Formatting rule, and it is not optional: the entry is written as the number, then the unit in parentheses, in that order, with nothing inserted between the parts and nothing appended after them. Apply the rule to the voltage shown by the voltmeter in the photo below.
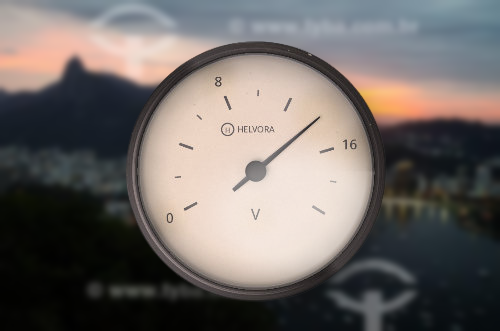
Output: 14 (V)
